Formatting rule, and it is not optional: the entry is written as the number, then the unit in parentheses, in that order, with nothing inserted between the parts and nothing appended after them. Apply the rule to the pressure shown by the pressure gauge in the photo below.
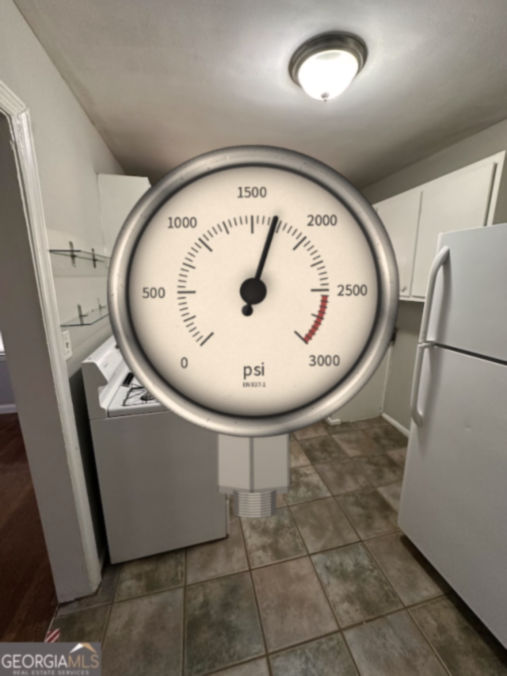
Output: 1700 (psi)
